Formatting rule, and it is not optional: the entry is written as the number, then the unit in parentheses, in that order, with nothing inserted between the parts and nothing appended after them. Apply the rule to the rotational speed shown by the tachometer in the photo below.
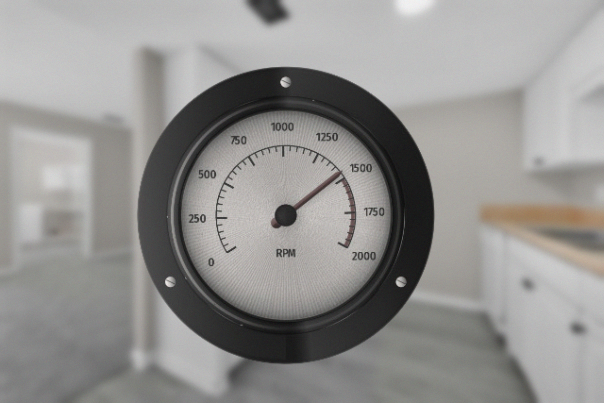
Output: 1450 (rpm)
